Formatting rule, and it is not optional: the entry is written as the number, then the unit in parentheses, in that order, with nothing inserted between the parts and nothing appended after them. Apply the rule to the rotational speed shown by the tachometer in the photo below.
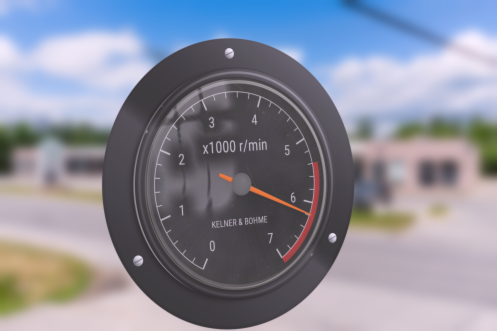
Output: 6200 (rpm)
